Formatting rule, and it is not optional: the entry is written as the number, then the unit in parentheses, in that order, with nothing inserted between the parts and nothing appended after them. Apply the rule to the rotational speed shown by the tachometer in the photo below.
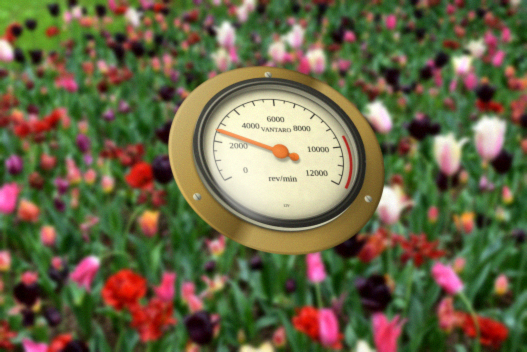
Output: 2500 (rpm)
